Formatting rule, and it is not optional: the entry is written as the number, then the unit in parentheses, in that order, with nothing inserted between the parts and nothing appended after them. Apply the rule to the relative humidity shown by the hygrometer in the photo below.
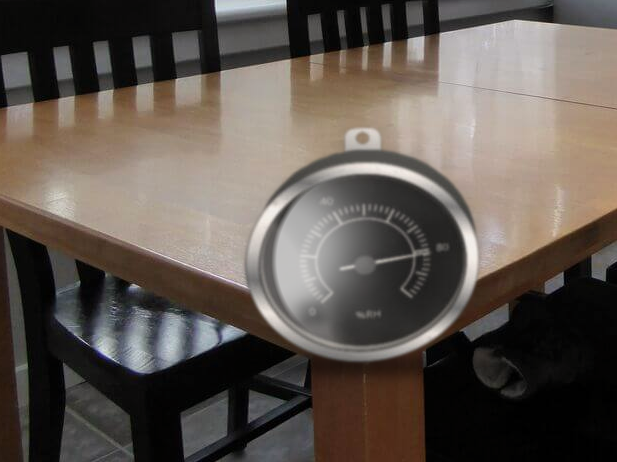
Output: 80 (%)
